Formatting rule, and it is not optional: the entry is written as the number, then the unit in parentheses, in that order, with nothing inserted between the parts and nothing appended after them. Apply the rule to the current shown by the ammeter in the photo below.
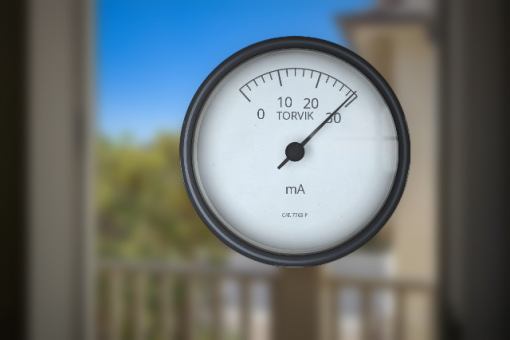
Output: 29 (mA)
